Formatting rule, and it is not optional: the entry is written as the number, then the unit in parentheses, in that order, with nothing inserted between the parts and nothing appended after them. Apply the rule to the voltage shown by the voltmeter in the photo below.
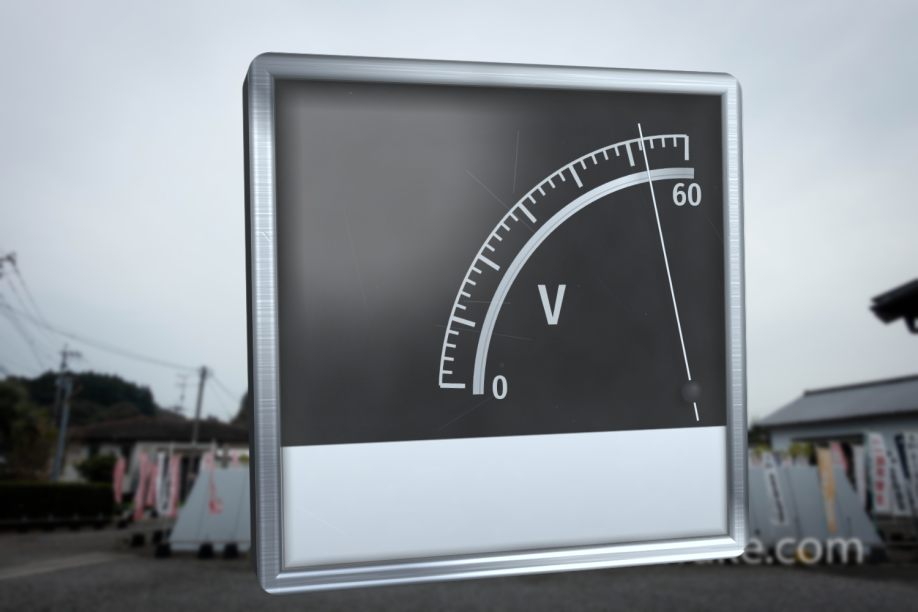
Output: 52 (V)
